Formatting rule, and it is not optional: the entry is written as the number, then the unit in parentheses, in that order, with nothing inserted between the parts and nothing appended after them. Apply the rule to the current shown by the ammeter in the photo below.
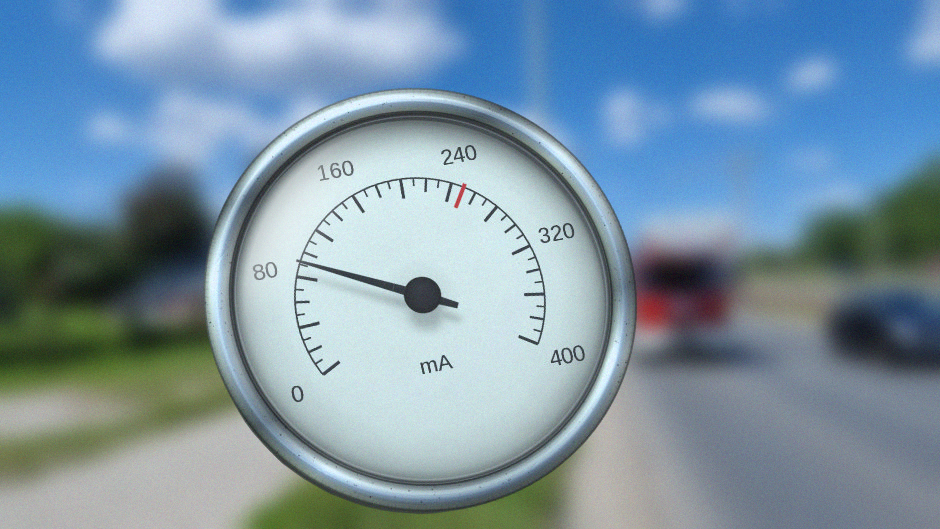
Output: 90 (mA)
